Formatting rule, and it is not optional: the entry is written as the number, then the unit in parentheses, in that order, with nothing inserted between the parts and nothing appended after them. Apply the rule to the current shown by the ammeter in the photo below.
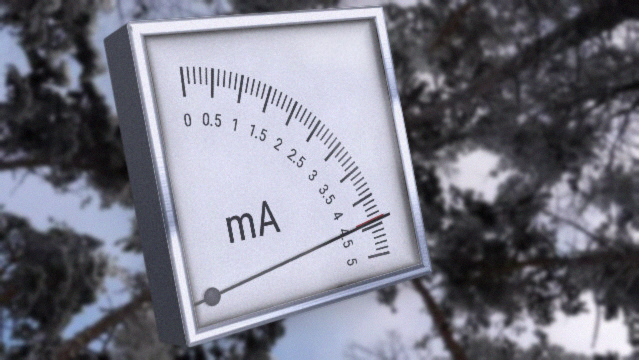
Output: 4.4 (mA)
